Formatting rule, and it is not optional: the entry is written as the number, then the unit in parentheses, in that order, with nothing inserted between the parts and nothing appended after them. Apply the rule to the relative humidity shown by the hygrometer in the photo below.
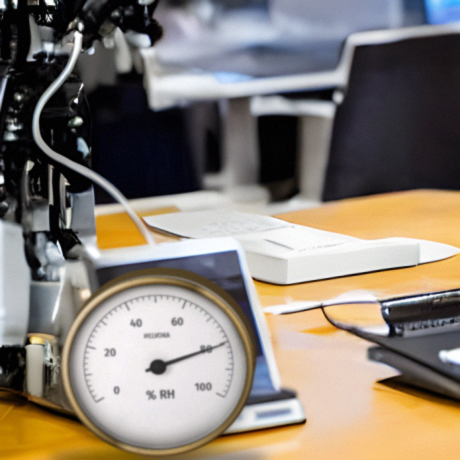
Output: 80 (%)
